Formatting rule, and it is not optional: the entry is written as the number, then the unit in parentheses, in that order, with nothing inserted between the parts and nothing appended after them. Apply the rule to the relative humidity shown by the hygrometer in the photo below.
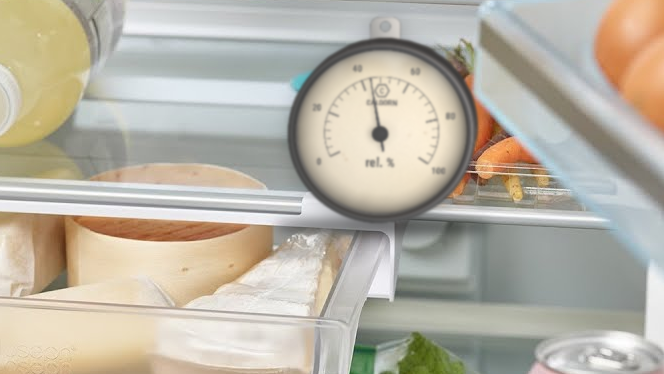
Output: 44 (%)
